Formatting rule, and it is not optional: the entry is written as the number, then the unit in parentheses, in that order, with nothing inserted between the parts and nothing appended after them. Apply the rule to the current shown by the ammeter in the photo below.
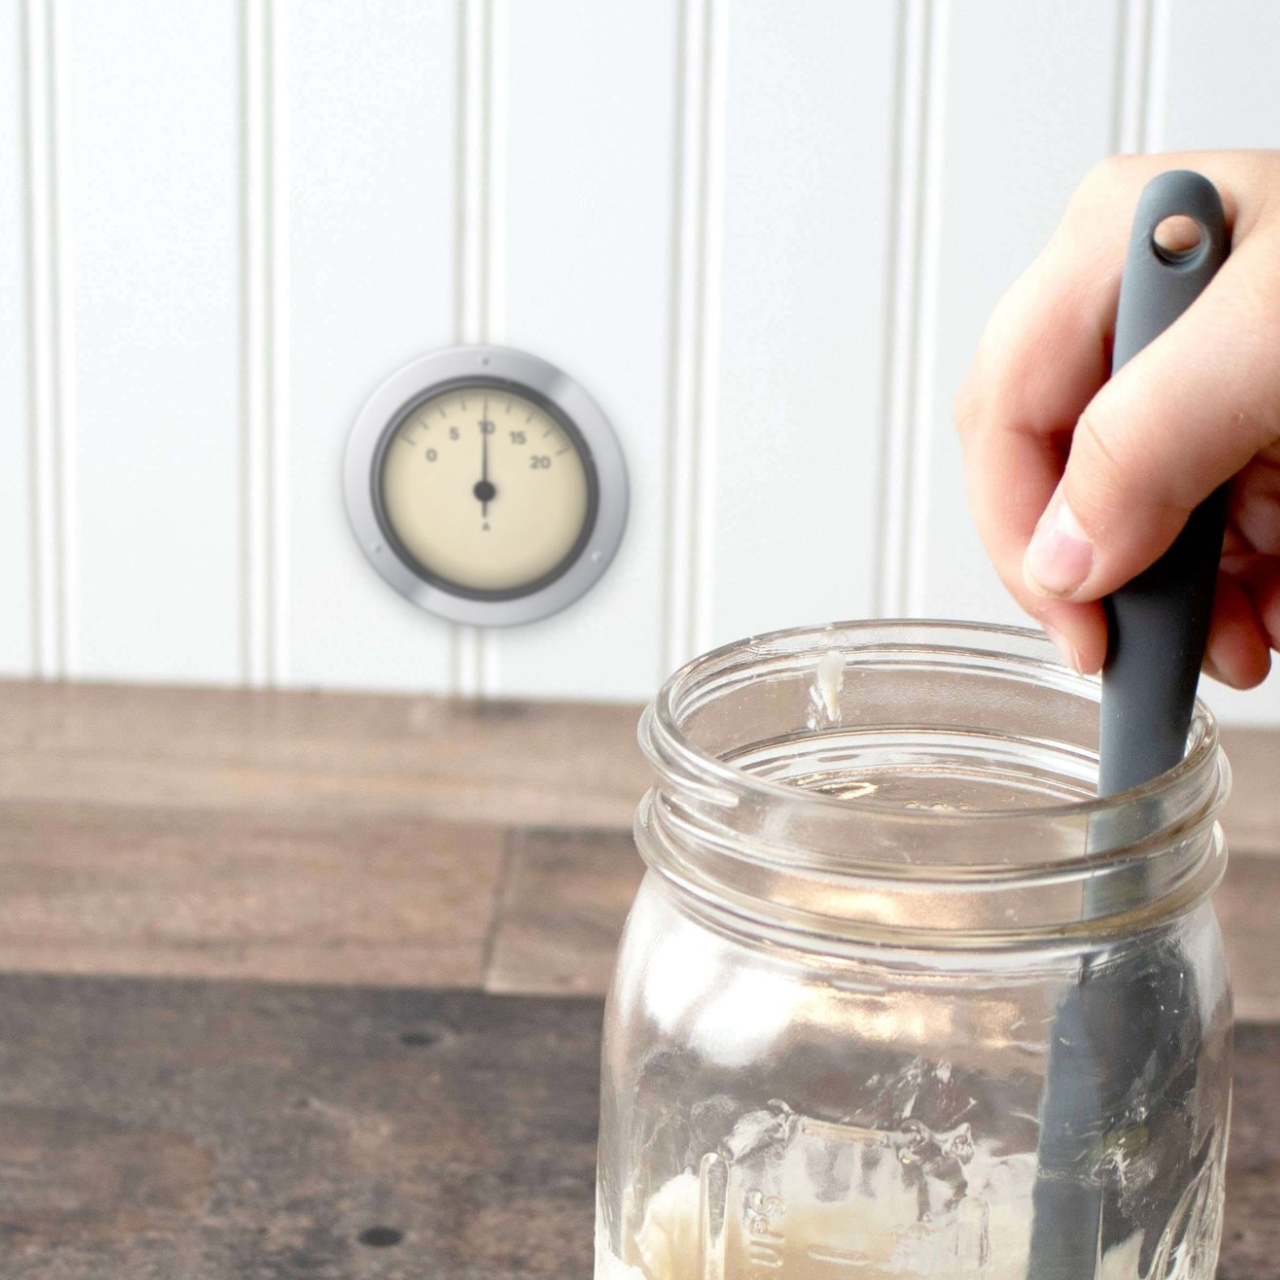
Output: 10 (A)
